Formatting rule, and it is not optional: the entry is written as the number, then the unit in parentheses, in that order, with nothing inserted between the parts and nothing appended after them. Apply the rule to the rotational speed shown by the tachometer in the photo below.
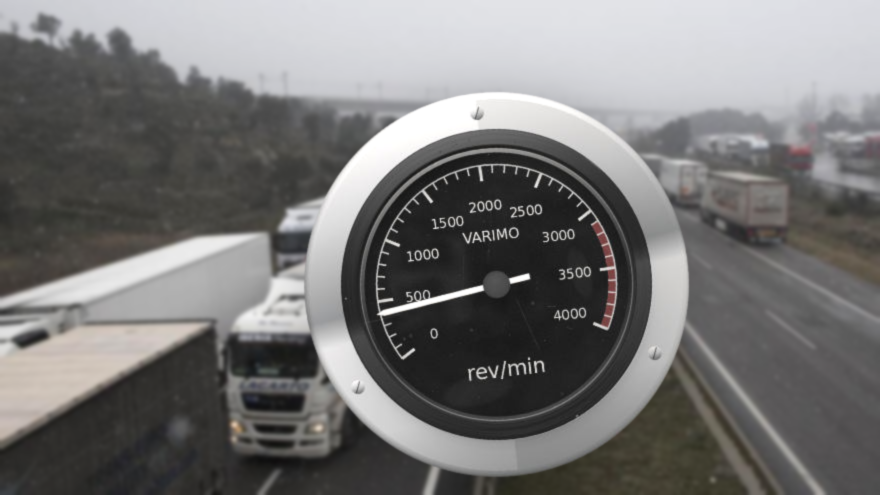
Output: 400 (rpm)
